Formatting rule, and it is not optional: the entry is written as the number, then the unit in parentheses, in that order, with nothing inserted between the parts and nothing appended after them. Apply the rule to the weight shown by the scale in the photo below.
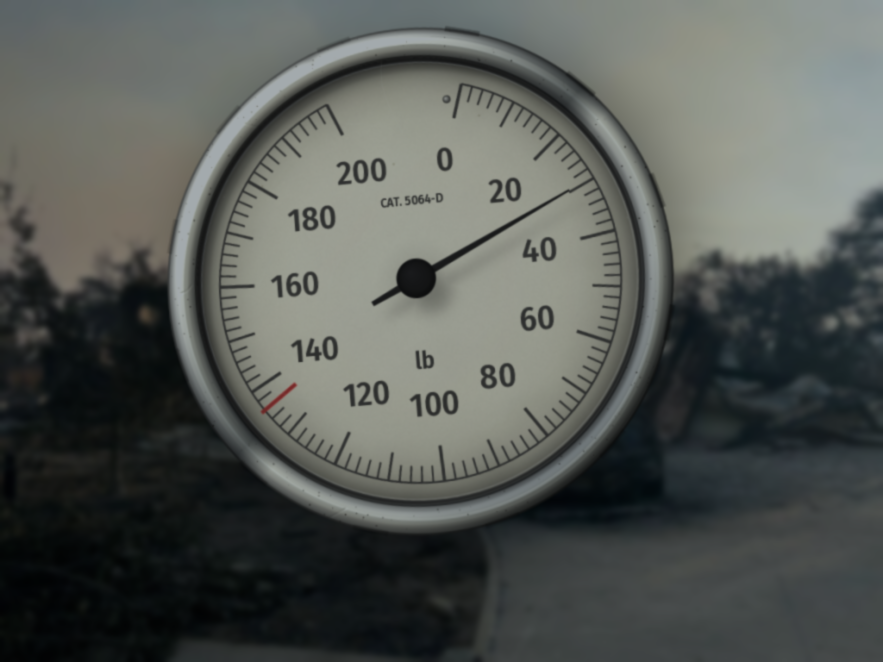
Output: 30 (lb)
